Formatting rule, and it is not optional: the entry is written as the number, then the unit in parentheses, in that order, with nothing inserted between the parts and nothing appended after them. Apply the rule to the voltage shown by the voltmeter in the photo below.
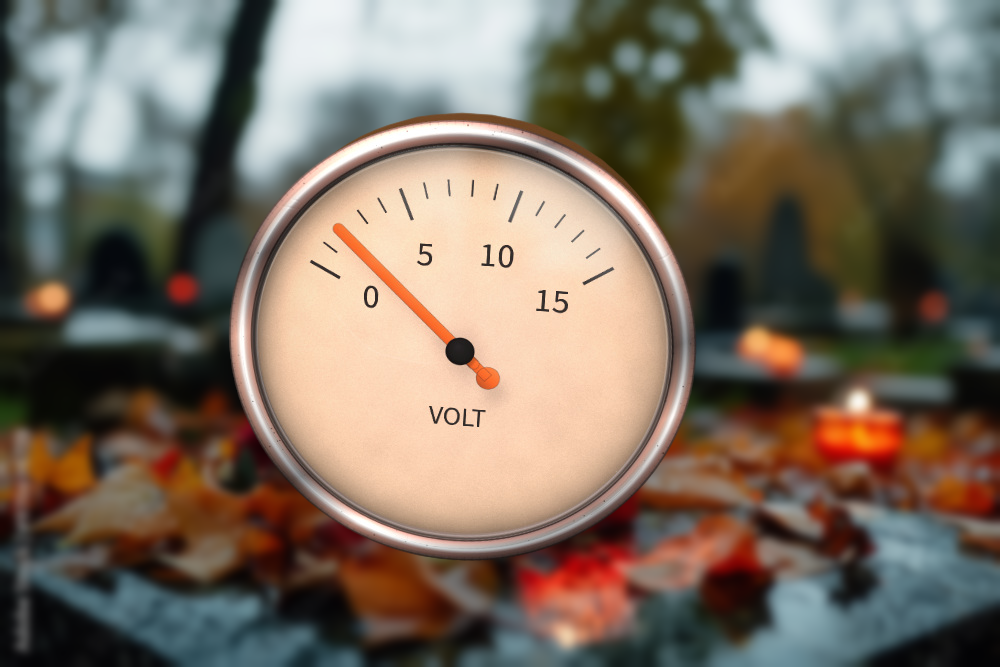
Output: 2 (V)
